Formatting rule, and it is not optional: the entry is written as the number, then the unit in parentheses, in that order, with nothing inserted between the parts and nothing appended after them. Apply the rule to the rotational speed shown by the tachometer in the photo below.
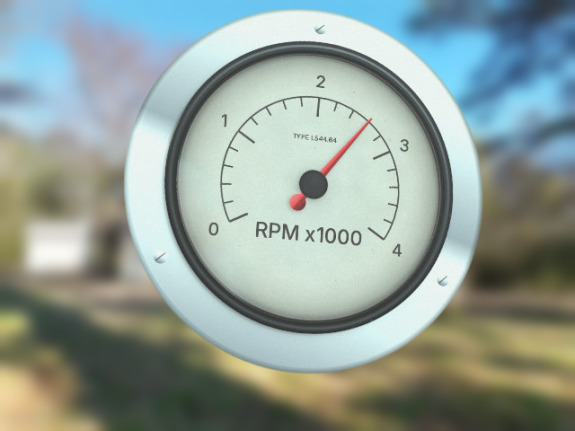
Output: 2600 (rpm)
